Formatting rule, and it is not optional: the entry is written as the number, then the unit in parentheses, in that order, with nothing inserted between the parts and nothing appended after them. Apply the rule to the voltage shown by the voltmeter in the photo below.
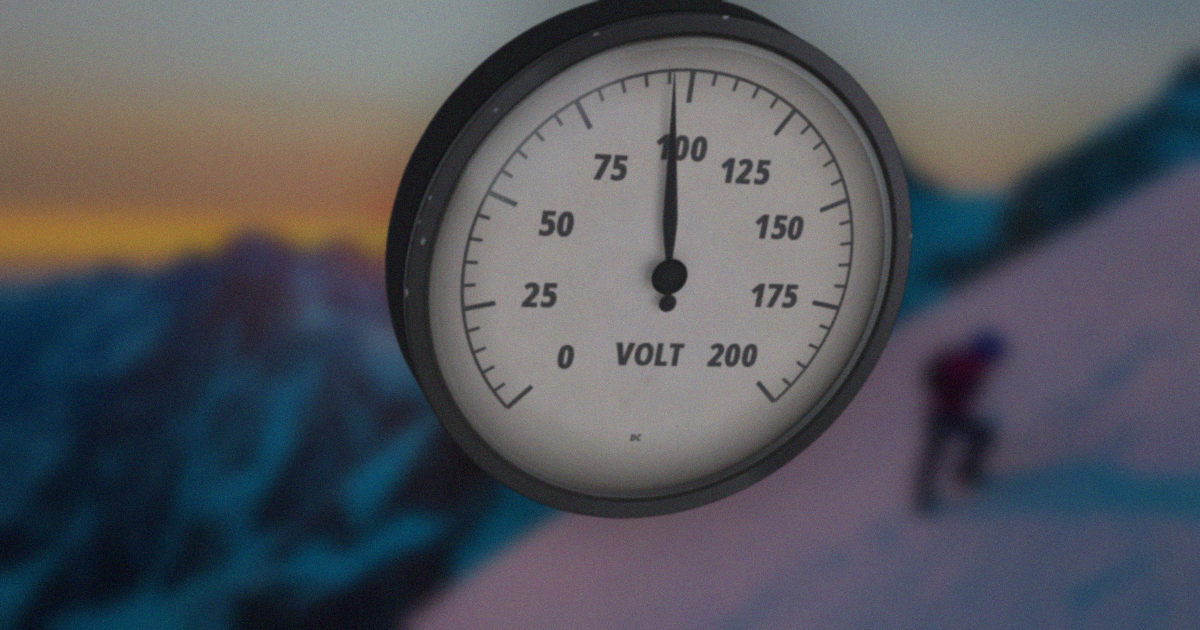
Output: 95 (V)
